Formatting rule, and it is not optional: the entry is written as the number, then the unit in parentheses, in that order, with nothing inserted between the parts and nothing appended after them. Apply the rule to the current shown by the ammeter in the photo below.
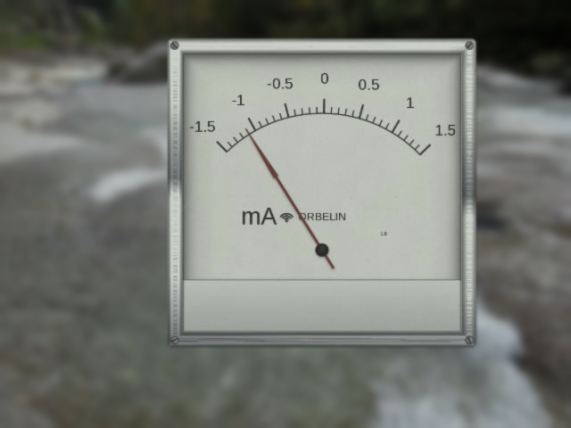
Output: -1.1 (mA)
